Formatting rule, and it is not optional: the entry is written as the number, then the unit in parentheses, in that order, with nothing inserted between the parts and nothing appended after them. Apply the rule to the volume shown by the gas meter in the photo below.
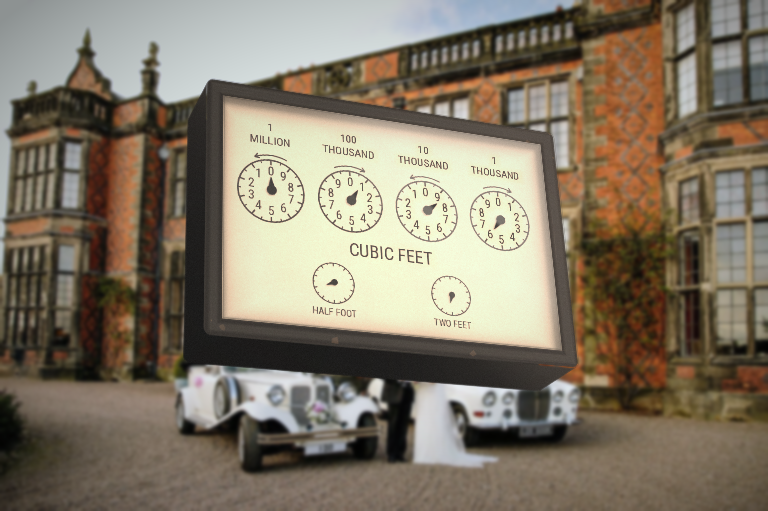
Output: 8600 (ft³)
